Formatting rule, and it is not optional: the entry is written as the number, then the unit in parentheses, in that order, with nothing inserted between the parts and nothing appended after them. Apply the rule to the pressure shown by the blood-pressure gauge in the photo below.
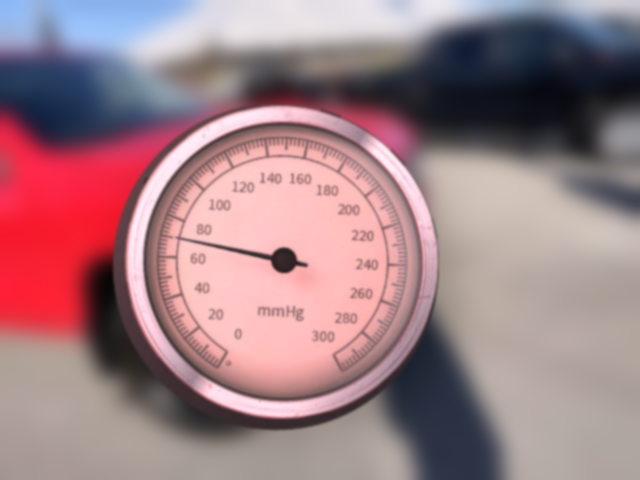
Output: 70 (mmHg)
